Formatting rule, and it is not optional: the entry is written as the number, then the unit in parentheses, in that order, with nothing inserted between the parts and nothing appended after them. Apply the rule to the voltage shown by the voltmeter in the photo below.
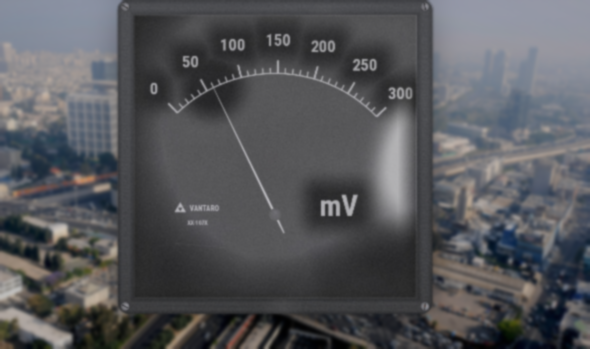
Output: 60 (mV)
